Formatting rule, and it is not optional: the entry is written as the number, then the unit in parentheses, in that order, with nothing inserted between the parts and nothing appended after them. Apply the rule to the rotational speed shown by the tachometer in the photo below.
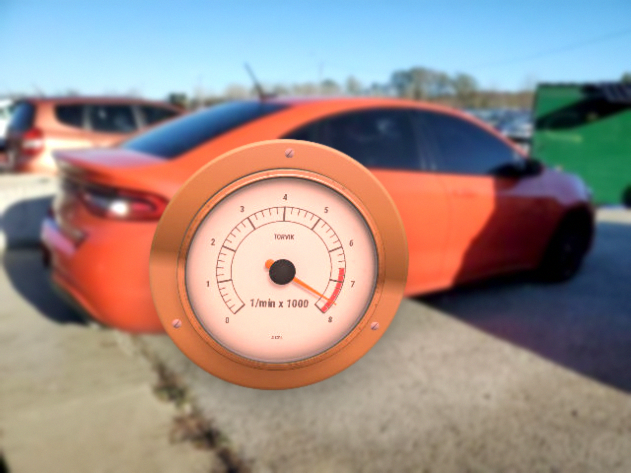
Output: 7600 (rpm)
